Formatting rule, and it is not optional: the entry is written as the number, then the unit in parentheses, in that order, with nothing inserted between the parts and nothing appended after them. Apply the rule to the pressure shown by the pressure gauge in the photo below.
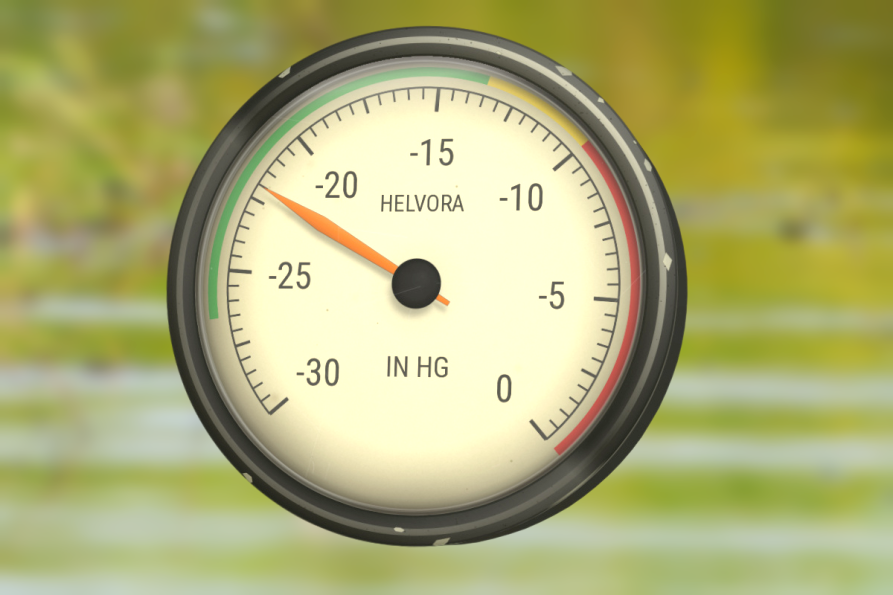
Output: -22 (inHg)
